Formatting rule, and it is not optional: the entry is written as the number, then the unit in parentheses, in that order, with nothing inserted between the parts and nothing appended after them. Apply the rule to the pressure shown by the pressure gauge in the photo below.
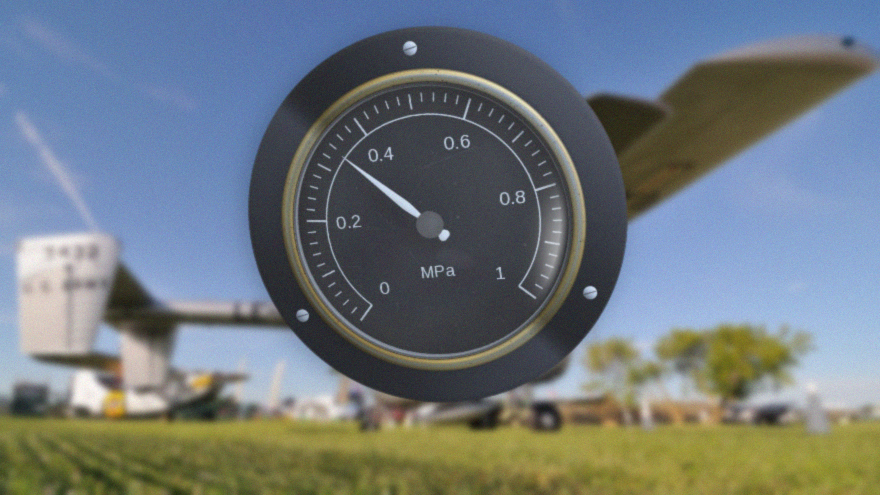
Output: 0.34 (MPa)
